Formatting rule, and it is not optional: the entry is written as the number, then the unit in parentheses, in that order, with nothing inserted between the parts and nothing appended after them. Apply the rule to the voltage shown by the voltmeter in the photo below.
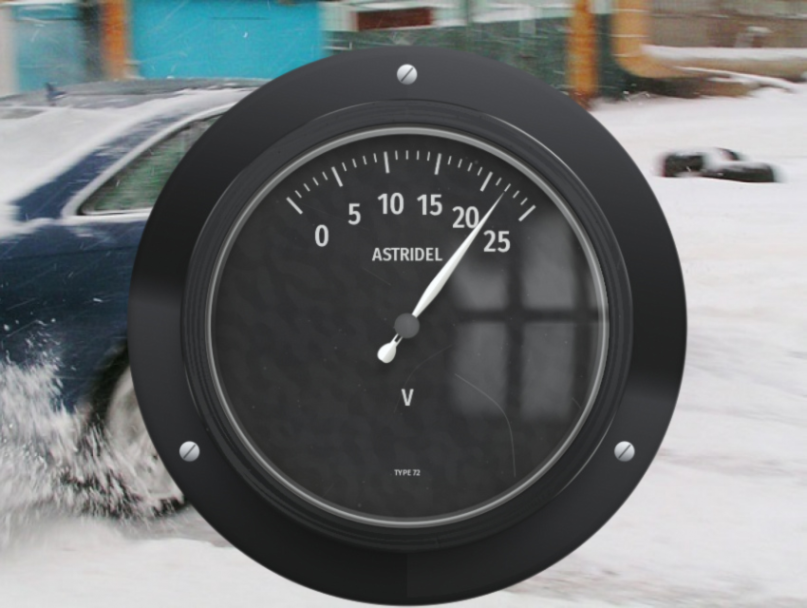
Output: 22 (V)
